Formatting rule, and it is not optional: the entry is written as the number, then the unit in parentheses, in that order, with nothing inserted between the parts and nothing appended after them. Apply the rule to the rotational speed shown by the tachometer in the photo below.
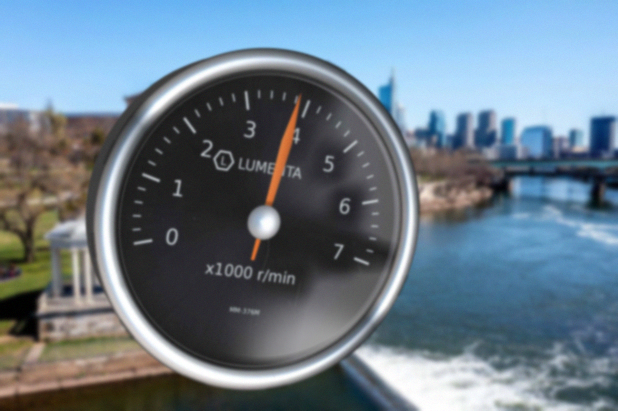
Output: 3800 (rpm)
